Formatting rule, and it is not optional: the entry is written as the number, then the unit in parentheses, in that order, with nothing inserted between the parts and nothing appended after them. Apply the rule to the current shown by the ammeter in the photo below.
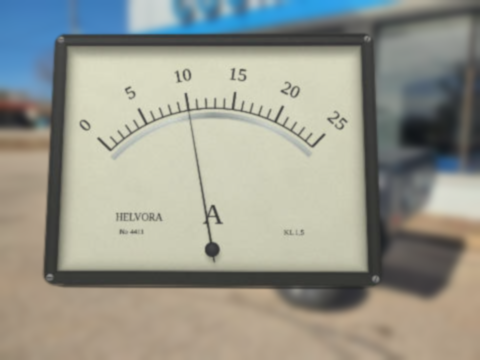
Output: 10 (A)
